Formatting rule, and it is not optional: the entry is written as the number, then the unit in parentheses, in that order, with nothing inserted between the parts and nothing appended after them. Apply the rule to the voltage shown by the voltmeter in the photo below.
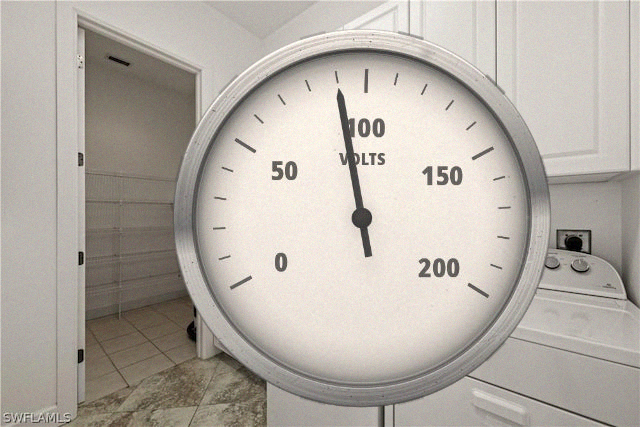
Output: 90 (V)
